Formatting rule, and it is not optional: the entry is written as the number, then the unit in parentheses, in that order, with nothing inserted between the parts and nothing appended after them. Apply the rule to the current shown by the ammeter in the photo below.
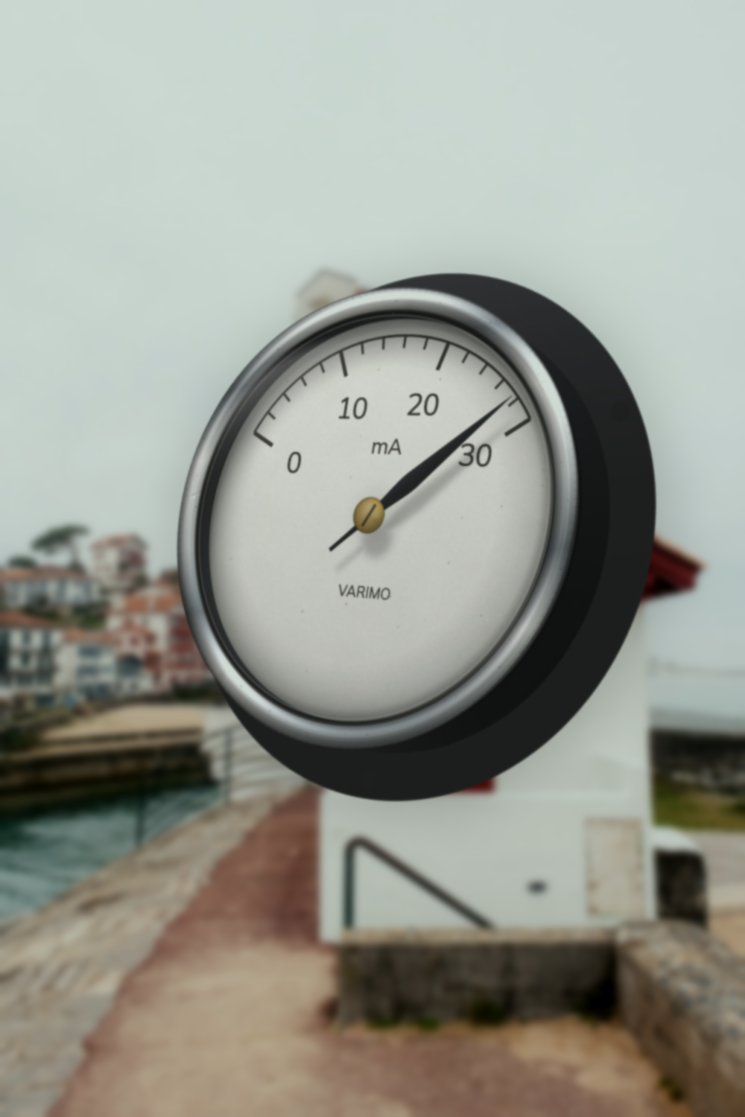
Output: 28 (mA)
